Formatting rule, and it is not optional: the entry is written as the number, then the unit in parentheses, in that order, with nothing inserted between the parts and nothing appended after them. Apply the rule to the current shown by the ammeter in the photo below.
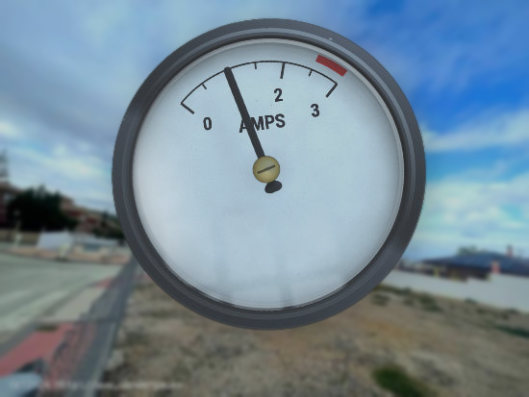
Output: 1 (A)
